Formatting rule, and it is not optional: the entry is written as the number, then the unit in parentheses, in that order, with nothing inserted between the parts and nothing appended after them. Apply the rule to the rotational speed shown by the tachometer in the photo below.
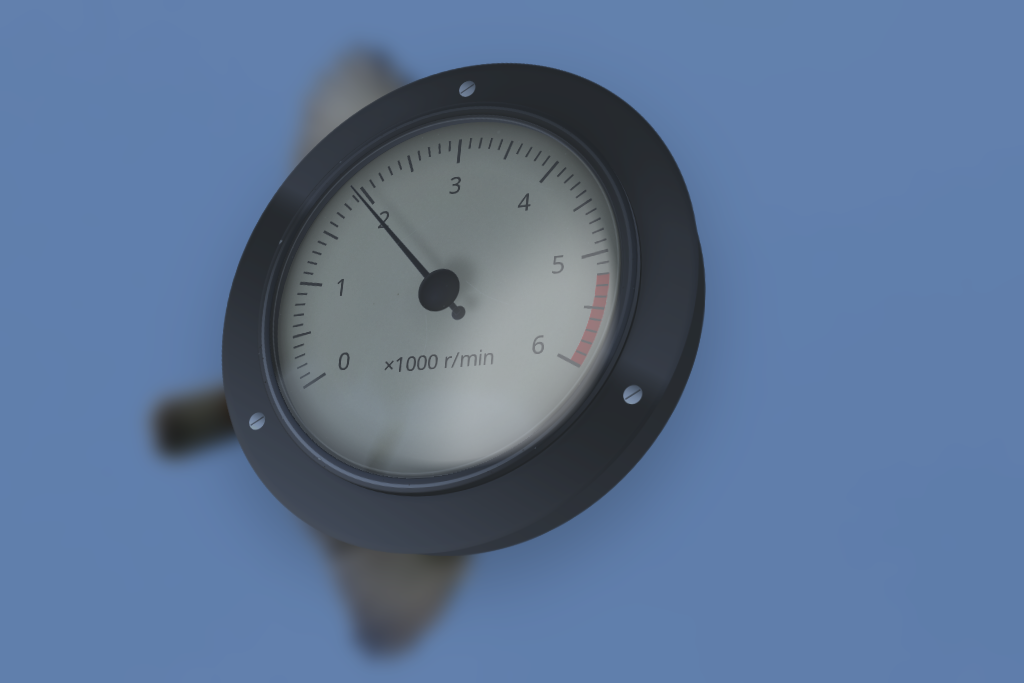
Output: 1950 (rpm)
